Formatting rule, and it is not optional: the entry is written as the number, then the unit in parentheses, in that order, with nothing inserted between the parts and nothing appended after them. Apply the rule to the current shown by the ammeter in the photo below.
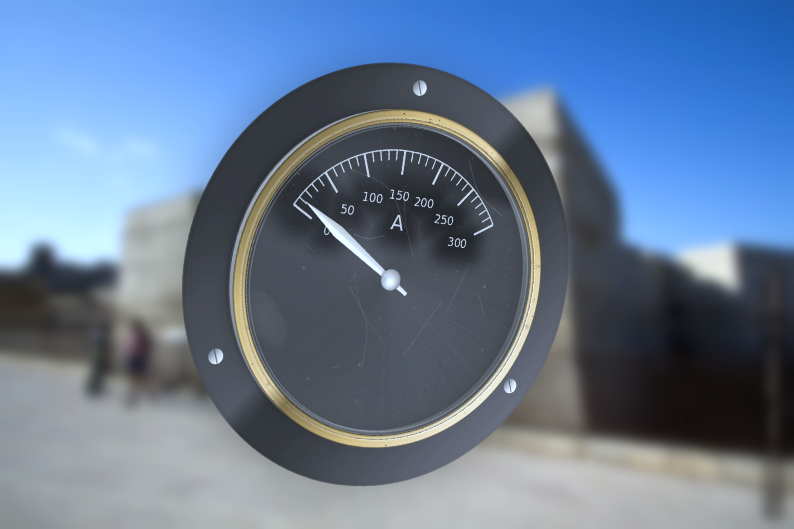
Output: 10 (A)
